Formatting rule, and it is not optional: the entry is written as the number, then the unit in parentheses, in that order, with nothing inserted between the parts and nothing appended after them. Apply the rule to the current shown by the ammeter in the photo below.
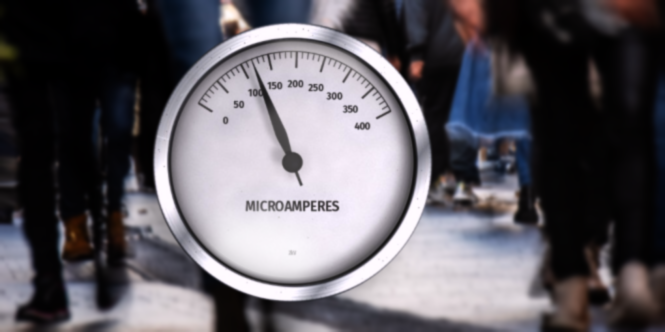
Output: 120 (µA)
